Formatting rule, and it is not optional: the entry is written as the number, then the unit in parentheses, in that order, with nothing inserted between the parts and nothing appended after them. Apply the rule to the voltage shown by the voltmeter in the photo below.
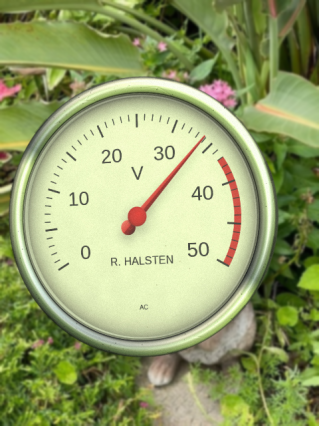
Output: 34 (V)
